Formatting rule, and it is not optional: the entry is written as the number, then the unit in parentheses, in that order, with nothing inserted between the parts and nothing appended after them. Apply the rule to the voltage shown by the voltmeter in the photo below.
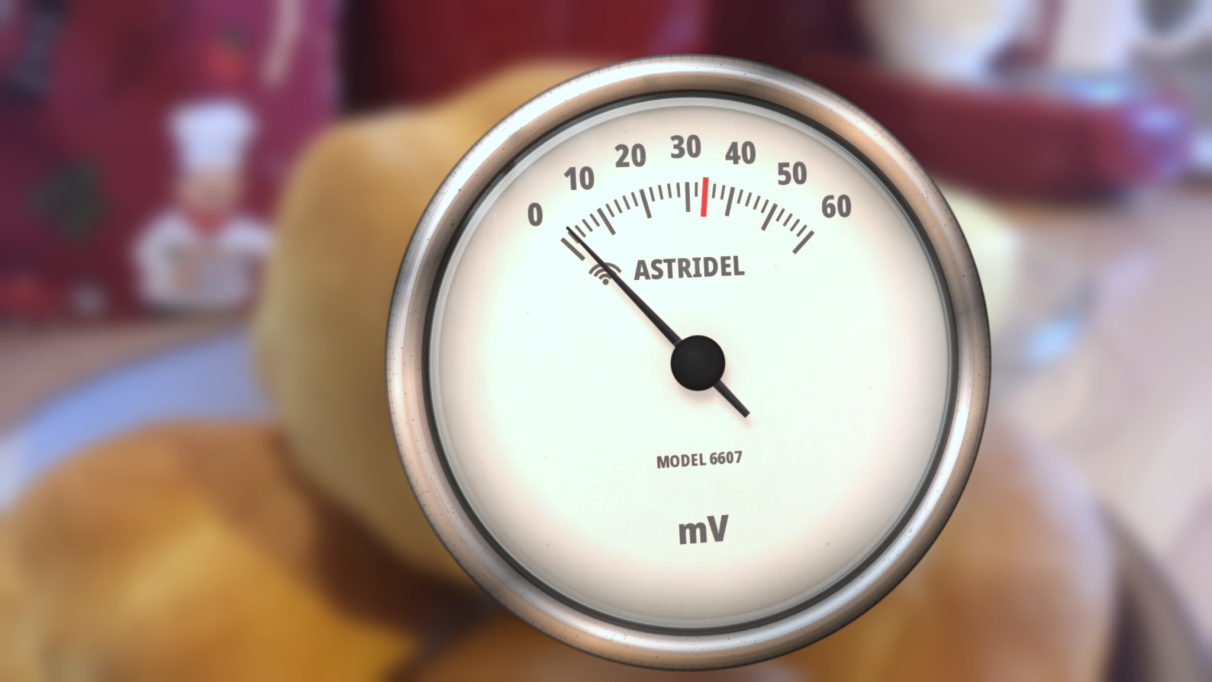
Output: 2 (mV)
